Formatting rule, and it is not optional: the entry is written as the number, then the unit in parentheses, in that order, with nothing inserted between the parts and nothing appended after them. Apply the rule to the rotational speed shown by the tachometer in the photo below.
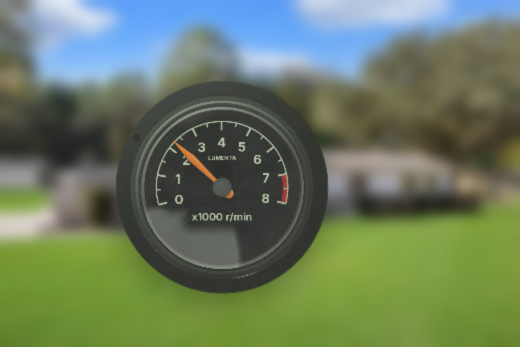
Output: 2250 (rpm)
